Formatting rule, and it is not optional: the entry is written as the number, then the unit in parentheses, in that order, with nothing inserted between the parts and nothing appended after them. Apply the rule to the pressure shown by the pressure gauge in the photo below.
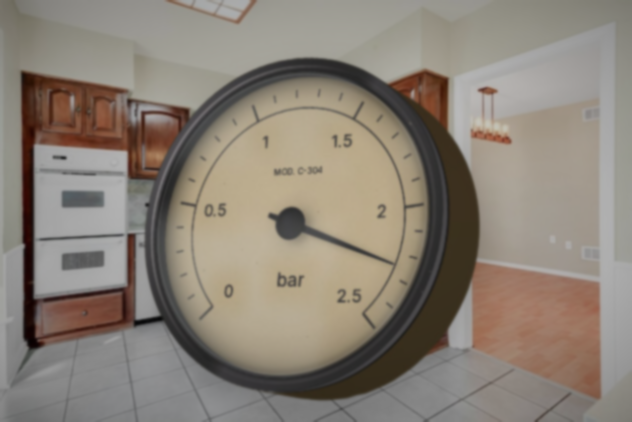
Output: 2.25 (bar)
